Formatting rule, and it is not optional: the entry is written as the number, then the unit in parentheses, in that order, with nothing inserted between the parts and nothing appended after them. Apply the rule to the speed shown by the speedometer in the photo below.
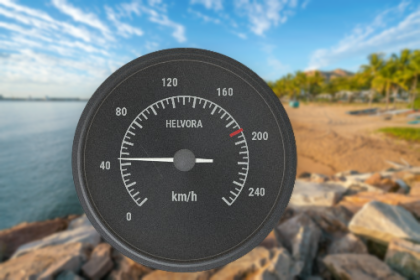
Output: 45 (km/h)
